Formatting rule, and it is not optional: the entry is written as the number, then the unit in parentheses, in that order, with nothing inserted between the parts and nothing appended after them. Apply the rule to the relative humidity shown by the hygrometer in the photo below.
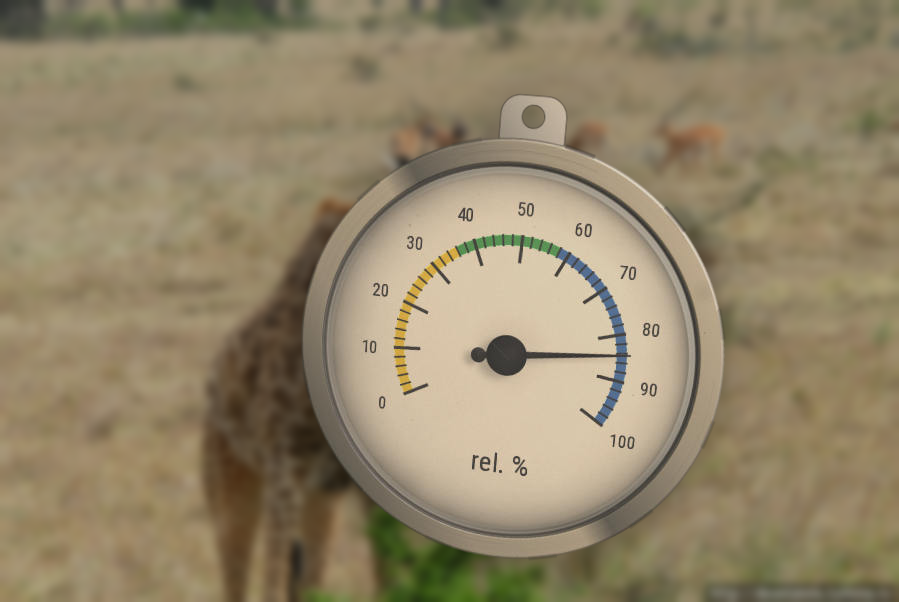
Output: 84 (%)
